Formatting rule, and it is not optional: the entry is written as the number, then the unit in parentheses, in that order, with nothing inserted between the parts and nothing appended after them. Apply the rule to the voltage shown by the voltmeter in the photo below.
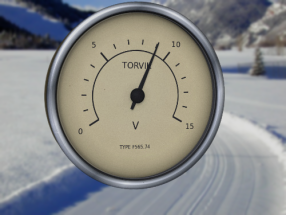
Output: 9 (V)
